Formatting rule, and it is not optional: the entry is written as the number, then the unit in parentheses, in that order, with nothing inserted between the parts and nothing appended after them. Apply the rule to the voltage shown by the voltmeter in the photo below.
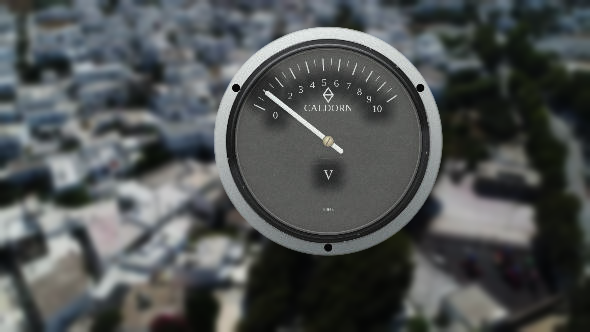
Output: 1 (V)
